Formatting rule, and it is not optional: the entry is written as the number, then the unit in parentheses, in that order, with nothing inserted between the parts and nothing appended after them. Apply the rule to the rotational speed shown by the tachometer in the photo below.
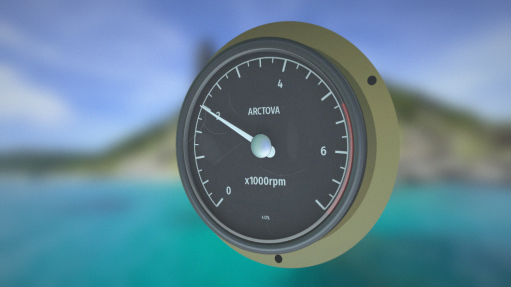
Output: 2000 (rpm)
